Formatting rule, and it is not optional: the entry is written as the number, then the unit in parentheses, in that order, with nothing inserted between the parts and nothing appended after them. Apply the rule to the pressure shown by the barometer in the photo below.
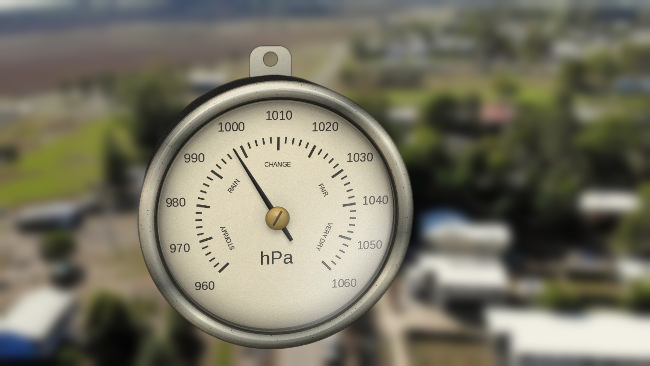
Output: 998 (hPa)
